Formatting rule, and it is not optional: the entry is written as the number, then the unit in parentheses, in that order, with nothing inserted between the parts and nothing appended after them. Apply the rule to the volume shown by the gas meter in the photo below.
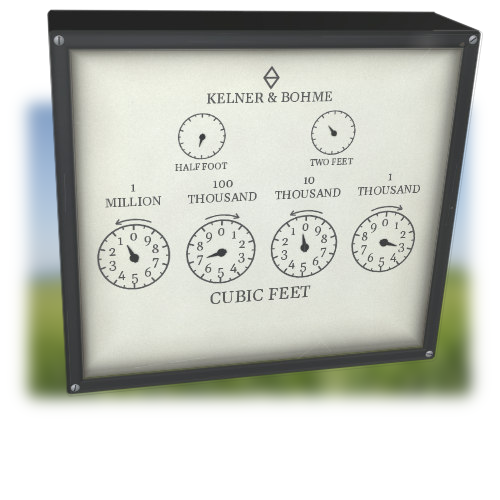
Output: 70300 (ft³)
